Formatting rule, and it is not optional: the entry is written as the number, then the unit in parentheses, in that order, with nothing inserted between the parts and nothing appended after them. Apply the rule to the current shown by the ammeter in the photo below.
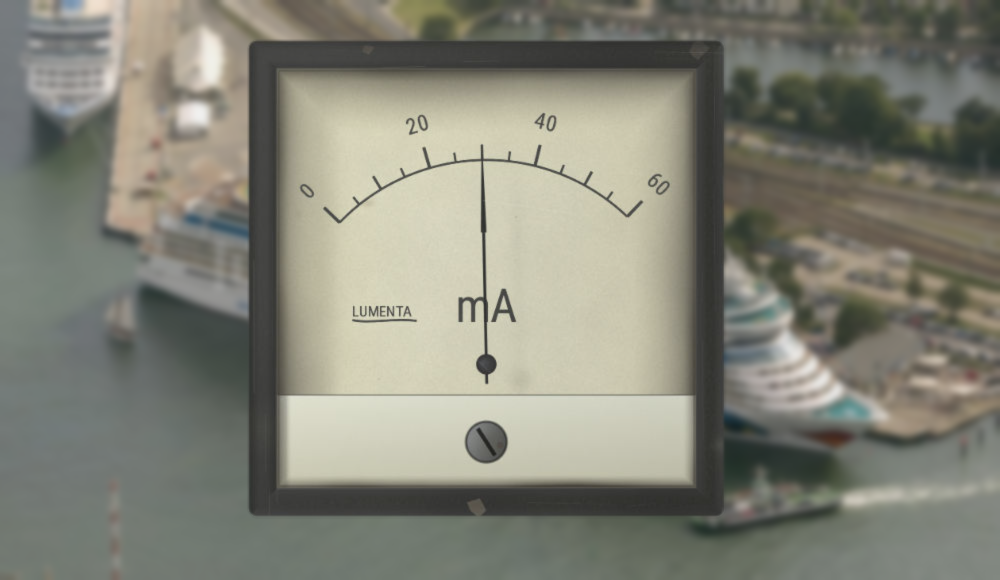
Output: 30 (mA)
